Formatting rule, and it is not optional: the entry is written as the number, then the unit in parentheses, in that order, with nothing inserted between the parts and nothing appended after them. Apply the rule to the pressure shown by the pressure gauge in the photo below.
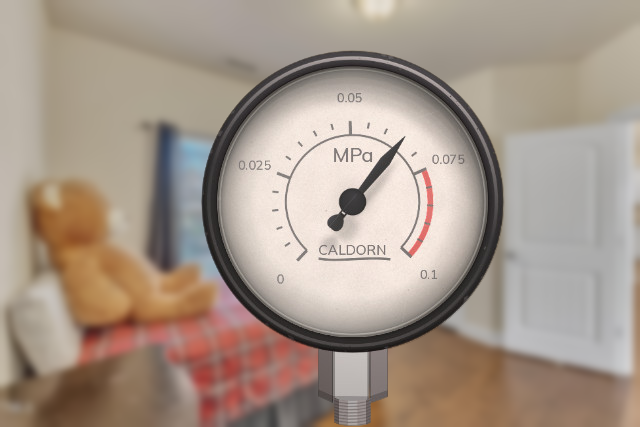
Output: 0.065 (MPa)
